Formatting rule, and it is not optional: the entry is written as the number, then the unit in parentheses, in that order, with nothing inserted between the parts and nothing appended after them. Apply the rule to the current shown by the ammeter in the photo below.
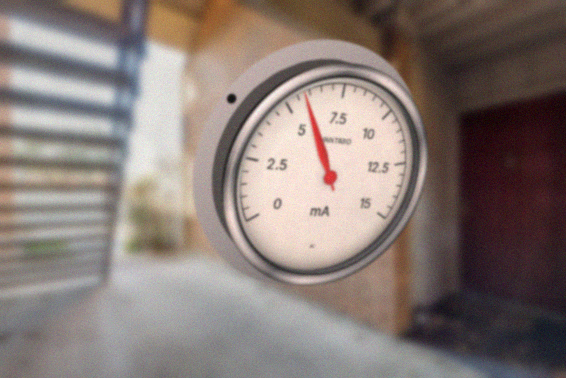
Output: 5.75 (mA)
